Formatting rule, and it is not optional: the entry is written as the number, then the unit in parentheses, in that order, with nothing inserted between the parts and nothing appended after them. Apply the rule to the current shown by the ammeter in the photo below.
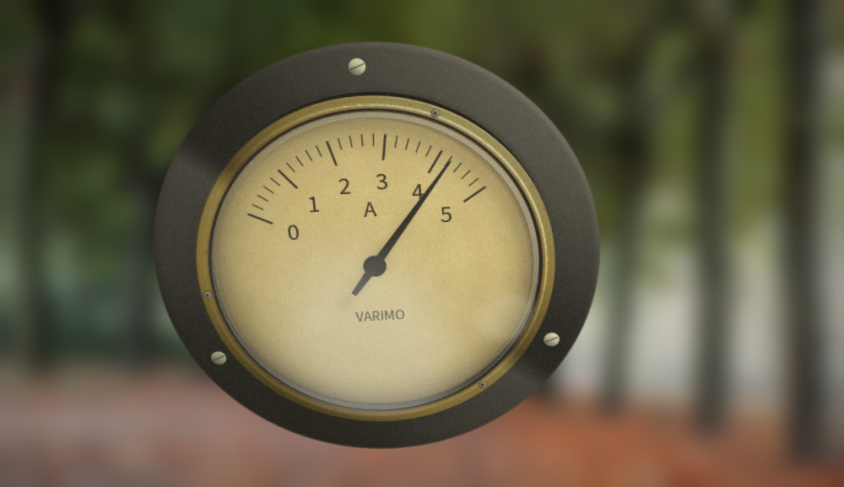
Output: 4.2 (A)
